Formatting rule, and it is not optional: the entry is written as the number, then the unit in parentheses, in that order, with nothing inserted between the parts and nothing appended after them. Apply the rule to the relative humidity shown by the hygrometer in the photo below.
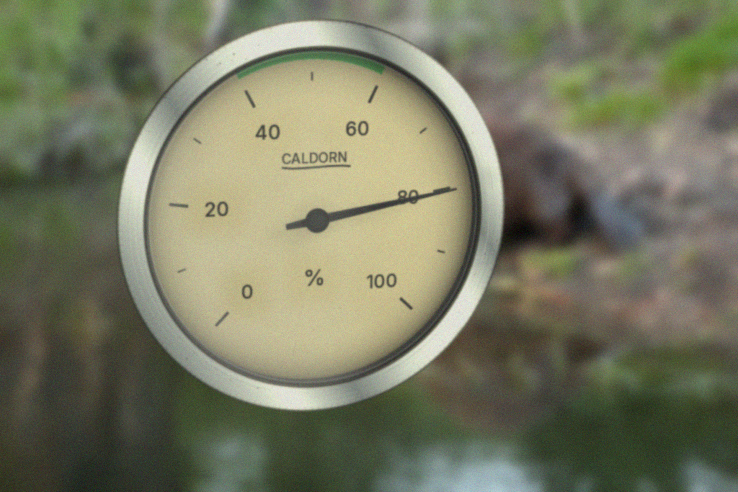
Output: 80 (%)
